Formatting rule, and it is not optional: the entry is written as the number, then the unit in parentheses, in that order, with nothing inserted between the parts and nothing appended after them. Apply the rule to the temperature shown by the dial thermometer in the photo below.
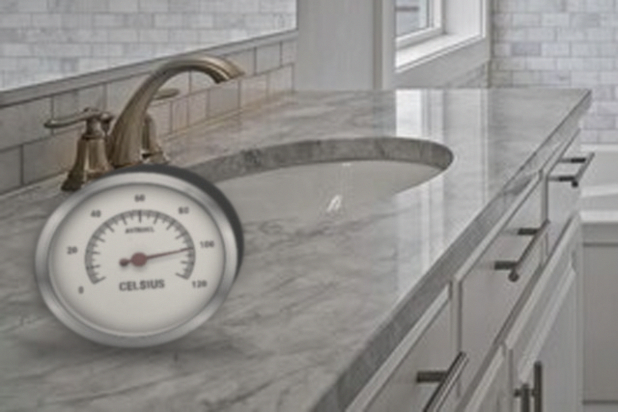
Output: 100 (°C)
